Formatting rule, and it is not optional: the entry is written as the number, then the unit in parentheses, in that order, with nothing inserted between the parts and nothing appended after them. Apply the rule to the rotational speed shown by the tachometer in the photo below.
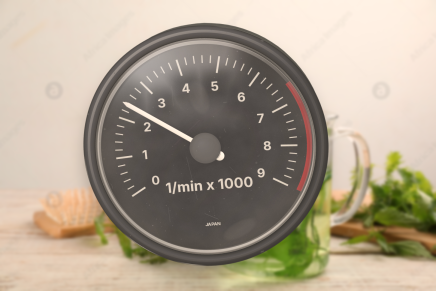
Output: 2400 (rpm)
